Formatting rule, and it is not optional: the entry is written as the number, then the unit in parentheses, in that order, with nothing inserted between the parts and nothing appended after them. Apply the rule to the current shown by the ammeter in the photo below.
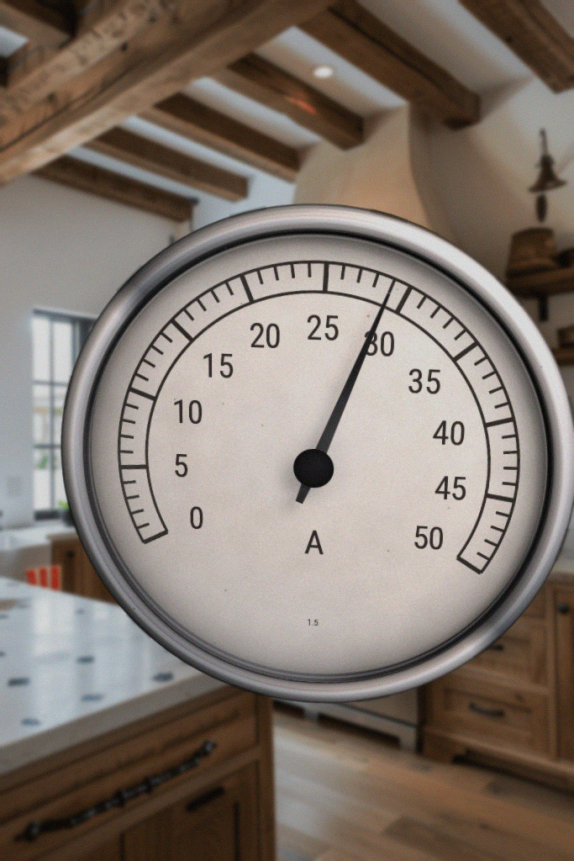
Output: 29 (A)
